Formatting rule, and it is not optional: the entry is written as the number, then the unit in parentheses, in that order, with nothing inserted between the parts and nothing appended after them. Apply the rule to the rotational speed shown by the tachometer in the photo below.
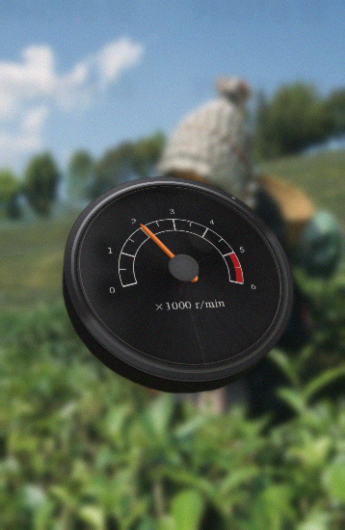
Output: 2000 (rpm)
